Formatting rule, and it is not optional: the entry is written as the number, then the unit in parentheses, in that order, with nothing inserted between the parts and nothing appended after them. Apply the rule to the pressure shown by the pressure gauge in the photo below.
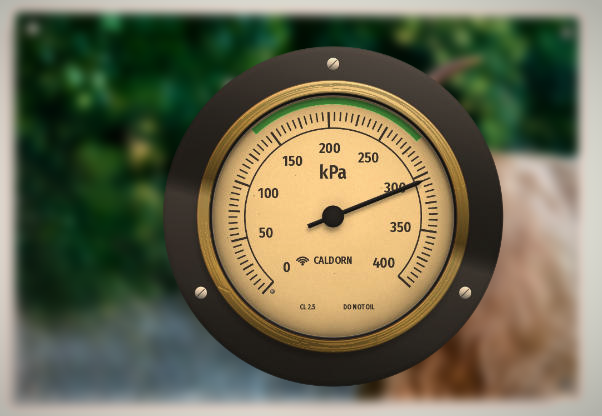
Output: 305 (kPa)
